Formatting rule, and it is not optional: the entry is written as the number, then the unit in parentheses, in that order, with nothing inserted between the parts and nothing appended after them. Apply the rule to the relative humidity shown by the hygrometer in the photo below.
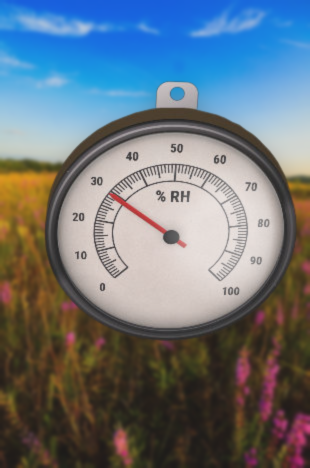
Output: 30 (%)
